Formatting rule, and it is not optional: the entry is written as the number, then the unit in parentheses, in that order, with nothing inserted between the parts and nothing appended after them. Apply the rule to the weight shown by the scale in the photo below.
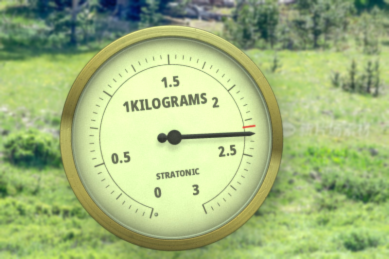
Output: 2.35 (kg)
